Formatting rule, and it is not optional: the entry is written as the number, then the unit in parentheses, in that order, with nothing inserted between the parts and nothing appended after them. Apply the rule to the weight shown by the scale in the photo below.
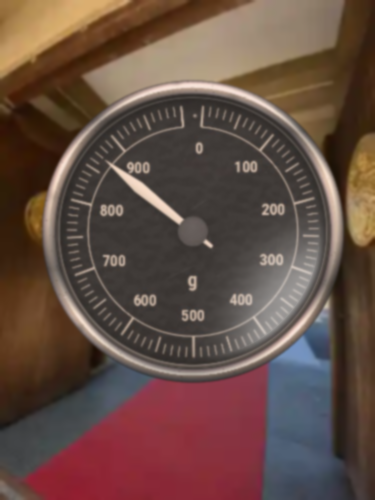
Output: 870 (g)
